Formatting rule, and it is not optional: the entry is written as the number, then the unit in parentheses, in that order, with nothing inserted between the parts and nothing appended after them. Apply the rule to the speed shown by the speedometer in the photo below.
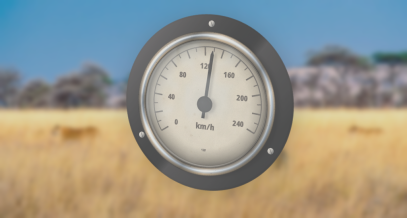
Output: 130 (km/h)
